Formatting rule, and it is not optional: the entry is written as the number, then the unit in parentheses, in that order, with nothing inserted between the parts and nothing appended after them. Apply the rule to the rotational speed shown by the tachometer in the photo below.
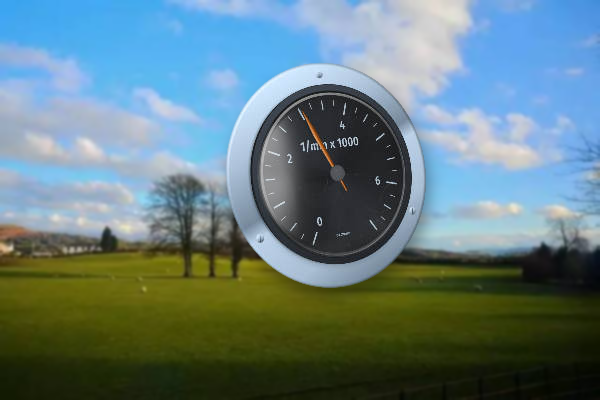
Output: 3000 (rpm)
